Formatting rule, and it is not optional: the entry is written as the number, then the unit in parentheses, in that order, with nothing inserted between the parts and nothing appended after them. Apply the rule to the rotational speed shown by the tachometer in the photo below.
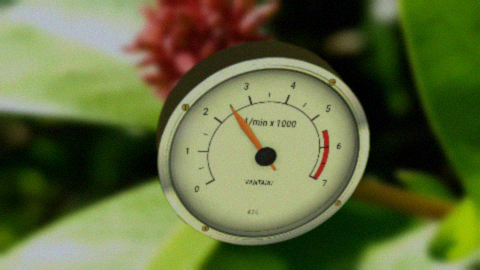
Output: 2500 (rpm)
